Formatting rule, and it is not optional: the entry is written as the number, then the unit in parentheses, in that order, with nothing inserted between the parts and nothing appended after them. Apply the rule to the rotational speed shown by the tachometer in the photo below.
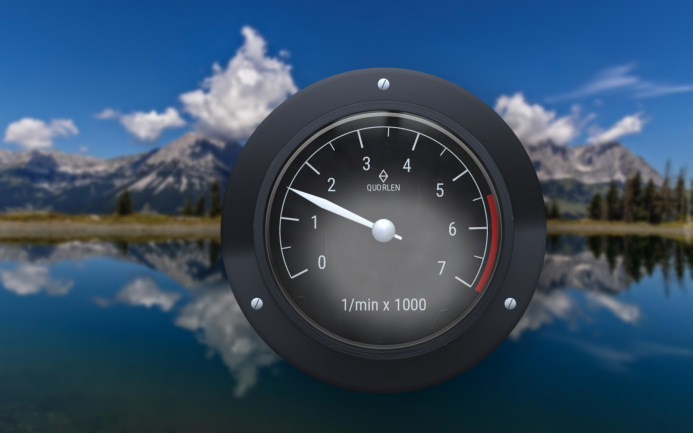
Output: 1500 (rpm)
